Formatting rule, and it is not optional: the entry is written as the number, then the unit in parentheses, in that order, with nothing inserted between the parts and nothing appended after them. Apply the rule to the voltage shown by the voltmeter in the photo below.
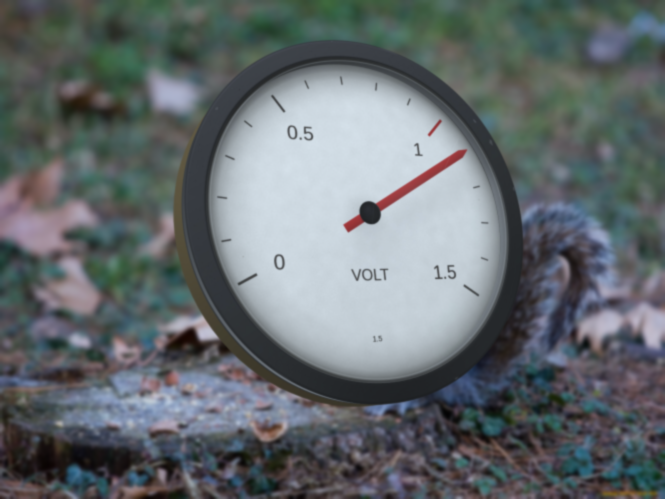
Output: 1.1 (V)
